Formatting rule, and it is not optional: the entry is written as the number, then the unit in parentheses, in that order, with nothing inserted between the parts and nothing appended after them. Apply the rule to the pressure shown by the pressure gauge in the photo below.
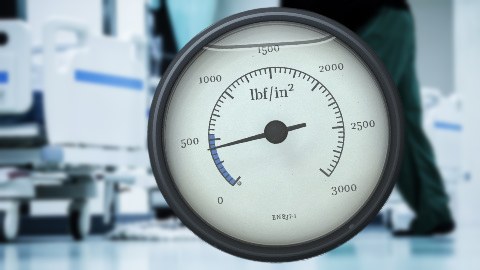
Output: 400 (psi)
